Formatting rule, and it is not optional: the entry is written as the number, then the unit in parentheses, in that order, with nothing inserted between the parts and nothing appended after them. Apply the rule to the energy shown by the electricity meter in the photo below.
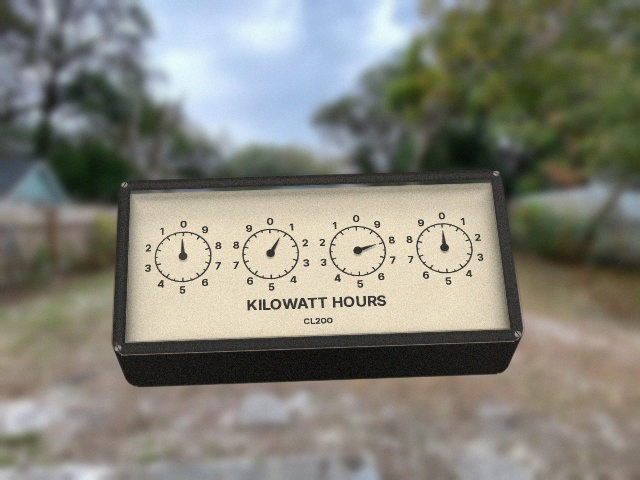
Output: 80 (kWh)
